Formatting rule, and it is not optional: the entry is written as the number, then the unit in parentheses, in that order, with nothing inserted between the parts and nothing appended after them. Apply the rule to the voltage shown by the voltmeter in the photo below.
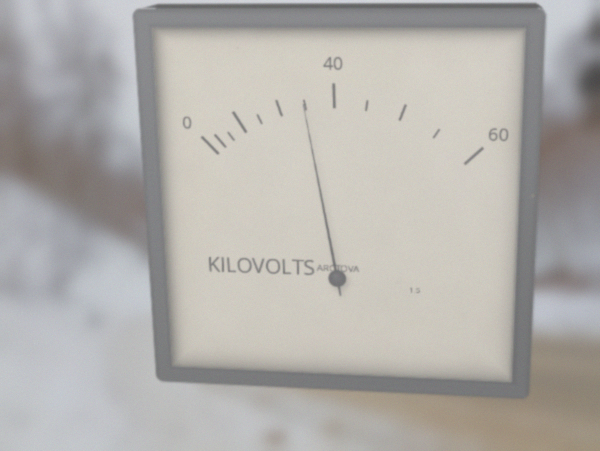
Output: 35 (kV)
